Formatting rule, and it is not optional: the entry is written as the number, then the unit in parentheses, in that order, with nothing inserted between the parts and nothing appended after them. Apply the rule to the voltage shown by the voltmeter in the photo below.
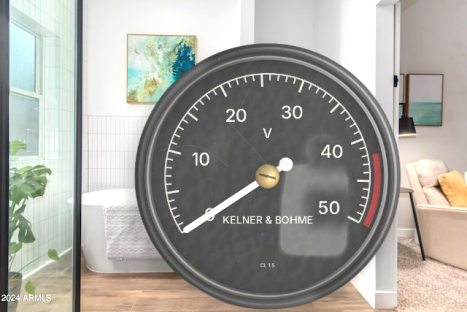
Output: 0 (V)
